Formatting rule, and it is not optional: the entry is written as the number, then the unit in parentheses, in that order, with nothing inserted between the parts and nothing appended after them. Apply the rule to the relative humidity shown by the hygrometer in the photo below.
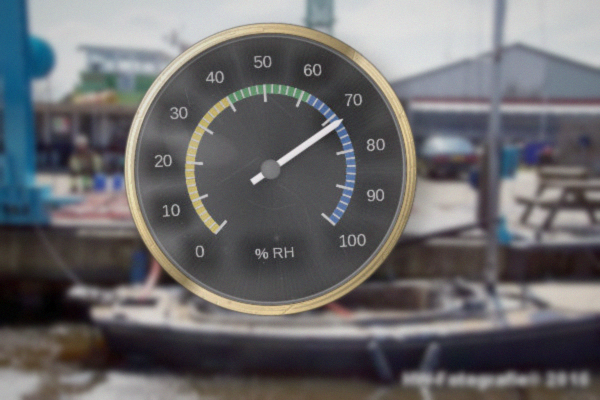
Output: 72 (%)
